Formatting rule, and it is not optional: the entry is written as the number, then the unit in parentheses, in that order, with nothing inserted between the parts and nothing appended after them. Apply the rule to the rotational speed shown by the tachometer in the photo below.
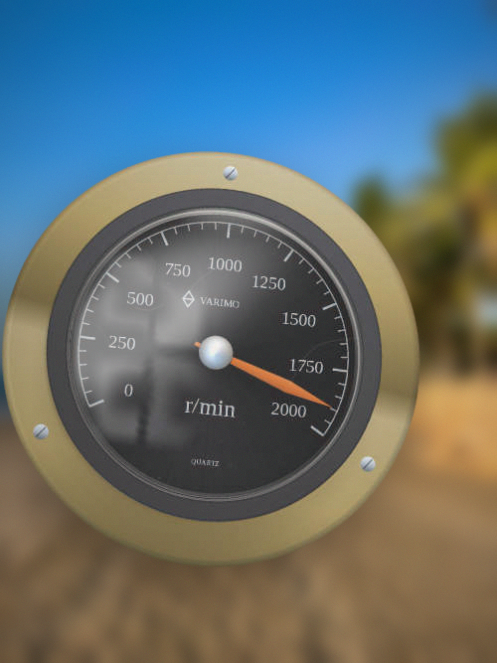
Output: 1900 (rpm)
